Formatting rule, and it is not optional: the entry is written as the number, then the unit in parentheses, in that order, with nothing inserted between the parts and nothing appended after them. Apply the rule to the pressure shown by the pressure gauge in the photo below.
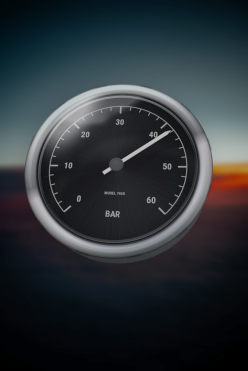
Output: 42 (bar)
